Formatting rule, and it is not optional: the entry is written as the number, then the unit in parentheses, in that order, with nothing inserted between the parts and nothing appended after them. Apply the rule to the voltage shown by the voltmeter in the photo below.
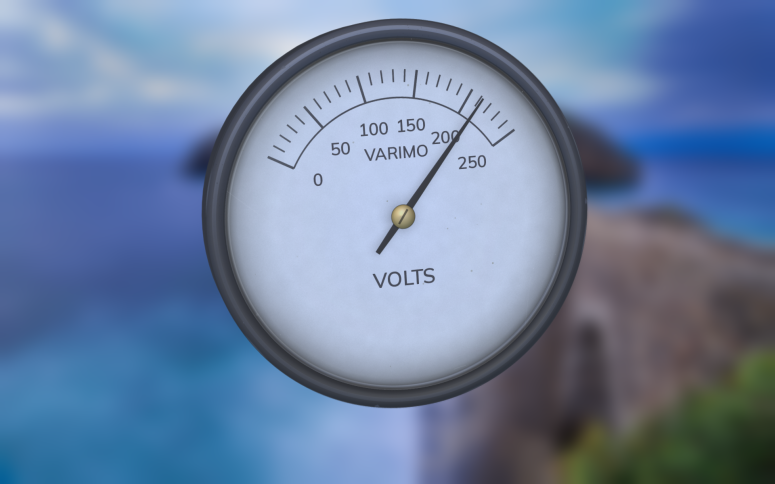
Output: 210 (V)
